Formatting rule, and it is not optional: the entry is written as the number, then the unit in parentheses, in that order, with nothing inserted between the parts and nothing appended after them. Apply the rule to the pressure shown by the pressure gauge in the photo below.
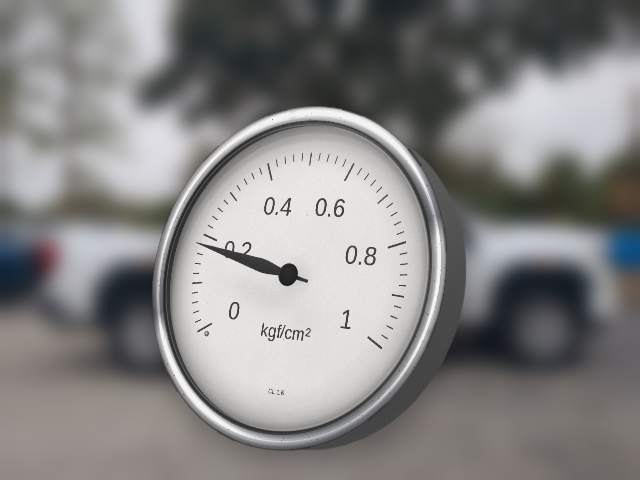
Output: 0.18 (kg/cm²)
